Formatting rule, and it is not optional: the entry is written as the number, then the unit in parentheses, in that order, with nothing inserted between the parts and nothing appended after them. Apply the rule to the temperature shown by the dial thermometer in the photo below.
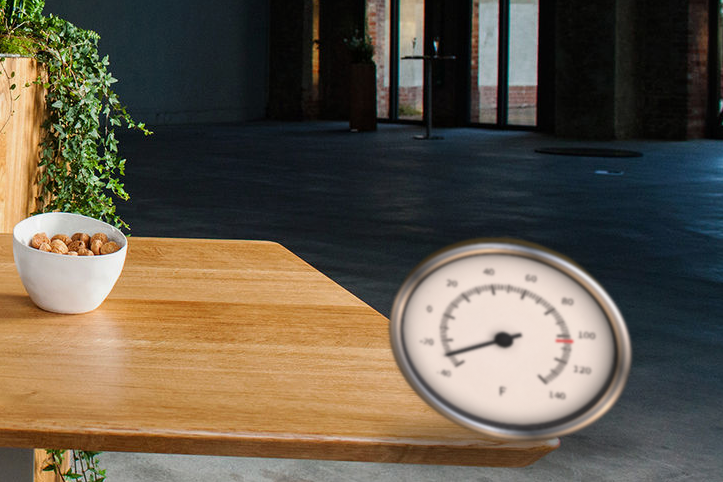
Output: -30 (°F)
